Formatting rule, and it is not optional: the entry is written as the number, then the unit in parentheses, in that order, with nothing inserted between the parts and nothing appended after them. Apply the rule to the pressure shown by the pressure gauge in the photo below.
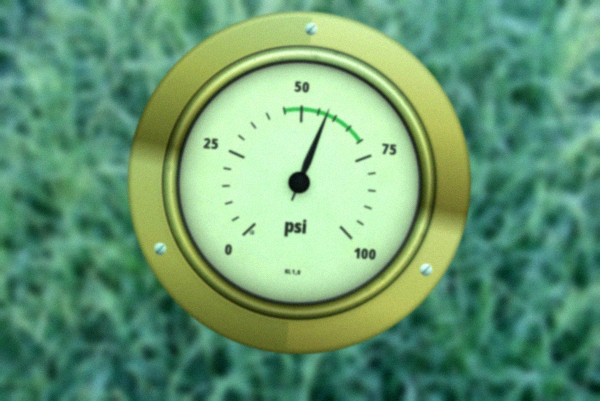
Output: 57.5 (psi)
